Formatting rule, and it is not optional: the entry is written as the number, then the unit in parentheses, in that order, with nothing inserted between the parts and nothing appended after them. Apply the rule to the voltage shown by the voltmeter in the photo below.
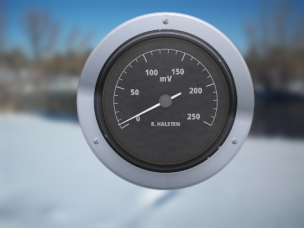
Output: 5 (mV)
